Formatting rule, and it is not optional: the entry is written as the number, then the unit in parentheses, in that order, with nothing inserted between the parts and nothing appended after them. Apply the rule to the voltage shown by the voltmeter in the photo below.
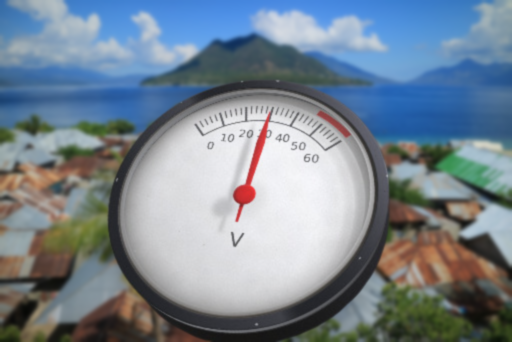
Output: 30 (V)
